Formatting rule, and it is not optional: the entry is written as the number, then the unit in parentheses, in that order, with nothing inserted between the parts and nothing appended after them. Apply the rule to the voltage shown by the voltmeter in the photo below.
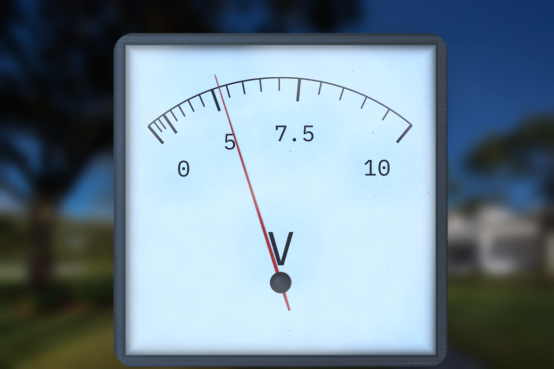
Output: 5.25 (V)
